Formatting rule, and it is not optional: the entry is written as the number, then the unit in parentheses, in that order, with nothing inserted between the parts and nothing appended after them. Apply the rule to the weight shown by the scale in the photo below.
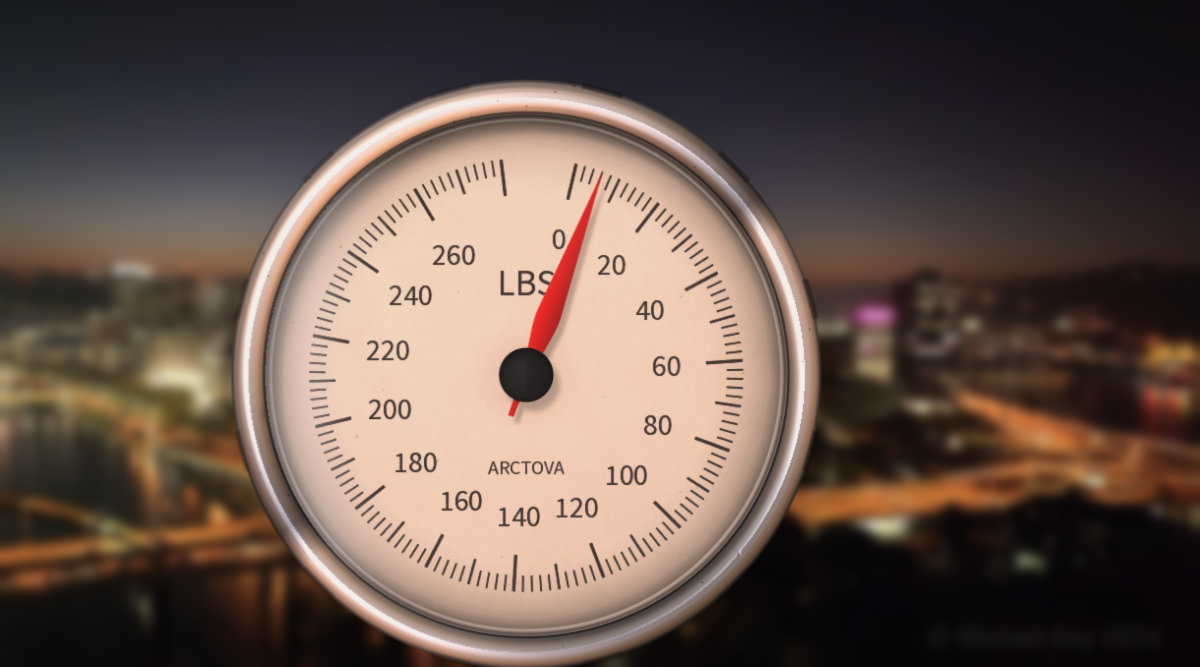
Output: 6 (lb)
